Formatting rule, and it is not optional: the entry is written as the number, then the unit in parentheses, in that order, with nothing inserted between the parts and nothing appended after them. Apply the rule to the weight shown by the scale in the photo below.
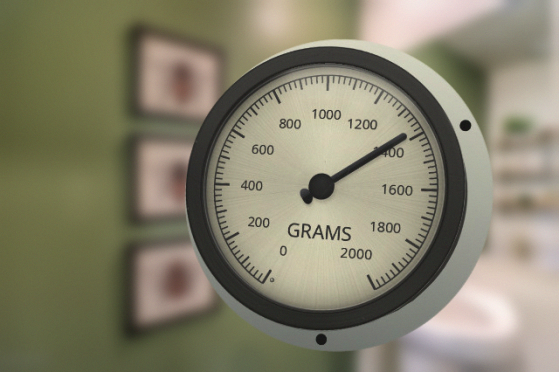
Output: 1380 (g)
